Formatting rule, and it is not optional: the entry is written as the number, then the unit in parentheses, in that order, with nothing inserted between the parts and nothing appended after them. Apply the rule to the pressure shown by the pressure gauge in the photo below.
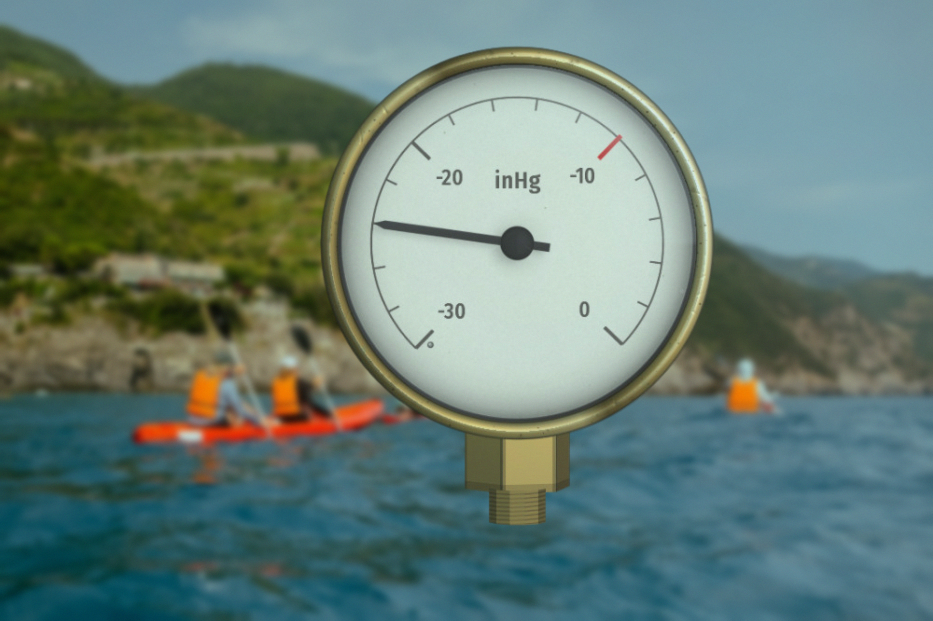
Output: -24 (inHg)
